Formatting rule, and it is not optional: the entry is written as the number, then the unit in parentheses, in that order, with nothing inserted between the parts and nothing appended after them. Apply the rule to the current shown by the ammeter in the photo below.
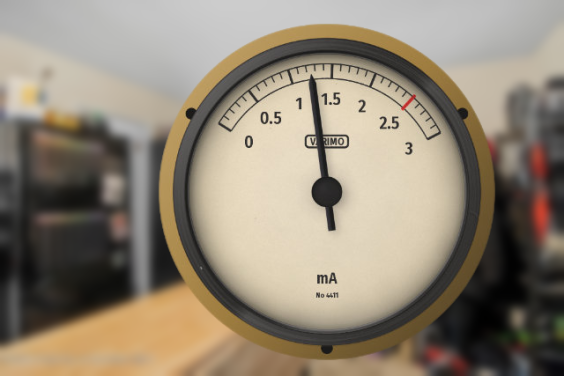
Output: 1.25 (mA)
